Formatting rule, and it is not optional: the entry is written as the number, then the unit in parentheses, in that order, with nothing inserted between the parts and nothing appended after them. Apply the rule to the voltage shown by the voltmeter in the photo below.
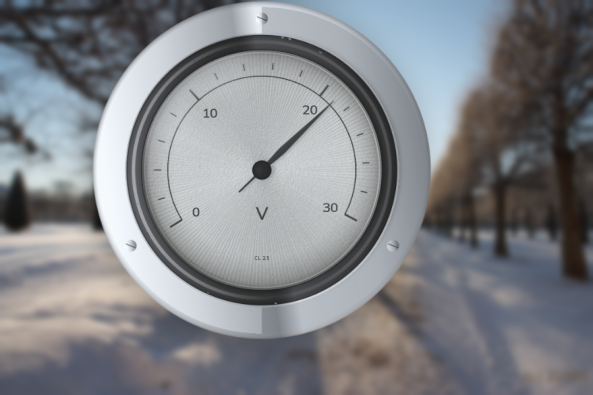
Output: 21 (V)
